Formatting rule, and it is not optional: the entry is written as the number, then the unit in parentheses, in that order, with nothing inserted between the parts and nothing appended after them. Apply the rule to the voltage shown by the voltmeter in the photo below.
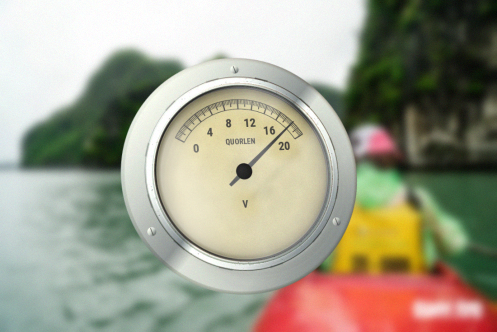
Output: 18 (V)
